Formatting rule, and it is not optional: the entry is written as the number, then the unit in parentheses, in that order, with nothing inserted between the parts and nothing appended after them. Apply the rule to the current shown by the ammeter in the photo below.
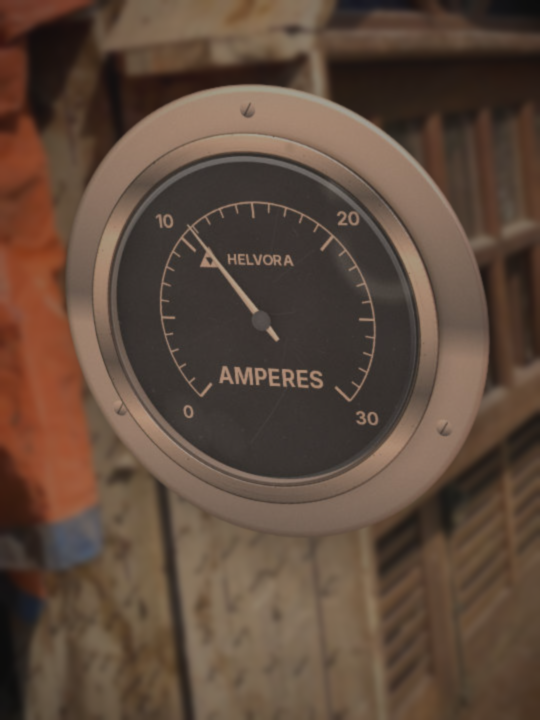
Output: 11 (A)
